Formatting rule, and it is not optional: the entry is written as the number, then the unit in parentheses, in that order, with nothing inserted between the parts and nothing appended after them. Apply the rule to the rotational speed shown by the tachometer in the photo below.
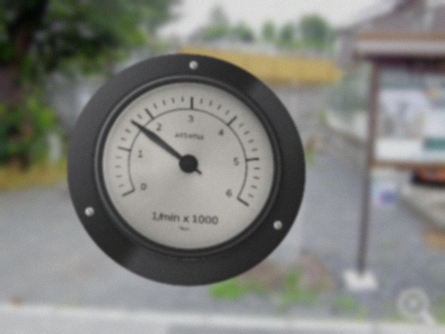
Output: 1600 (rpm)
